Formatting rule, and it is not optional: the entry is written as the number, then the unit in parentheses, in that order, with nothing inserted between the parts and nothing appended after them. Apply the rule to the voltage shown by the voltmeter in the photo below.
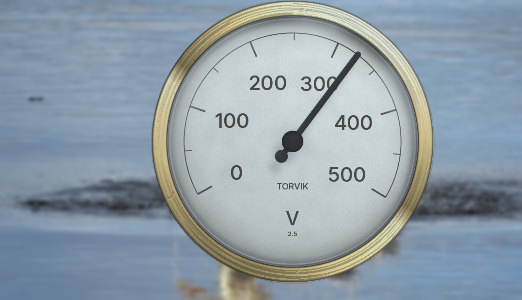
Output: 325 (V)
